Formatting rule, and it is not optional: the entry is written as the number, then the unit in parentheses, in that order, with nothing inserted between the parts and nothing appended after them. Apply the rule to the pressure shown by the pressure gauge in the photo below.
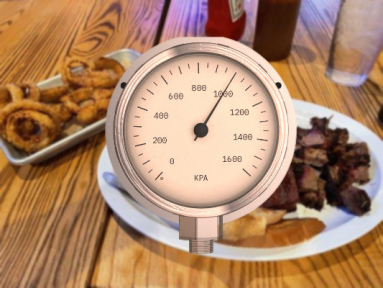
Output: 1000 (kPa)
